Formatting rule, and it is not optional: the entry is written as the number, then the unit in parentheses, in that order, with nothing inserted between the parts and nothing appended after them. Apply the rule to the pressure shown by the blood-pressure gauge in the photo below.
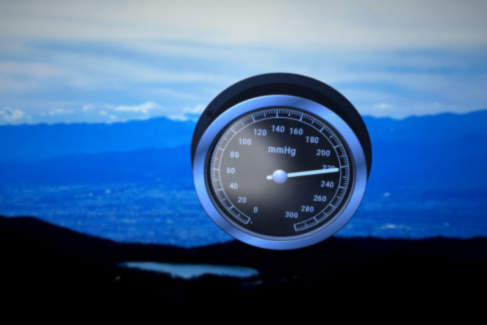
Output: 220 (mmHg)
